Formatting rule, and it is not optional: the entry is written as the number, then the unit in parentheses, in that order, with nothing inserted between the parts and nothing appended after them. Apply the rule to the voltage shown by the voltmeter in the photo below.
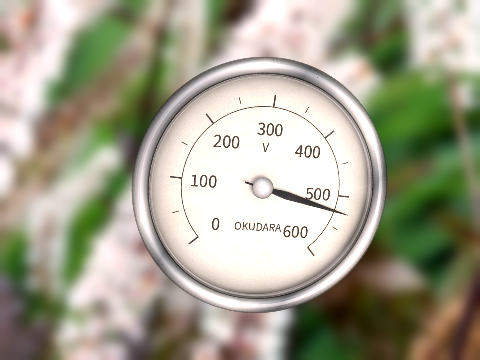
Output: 525 (V)
